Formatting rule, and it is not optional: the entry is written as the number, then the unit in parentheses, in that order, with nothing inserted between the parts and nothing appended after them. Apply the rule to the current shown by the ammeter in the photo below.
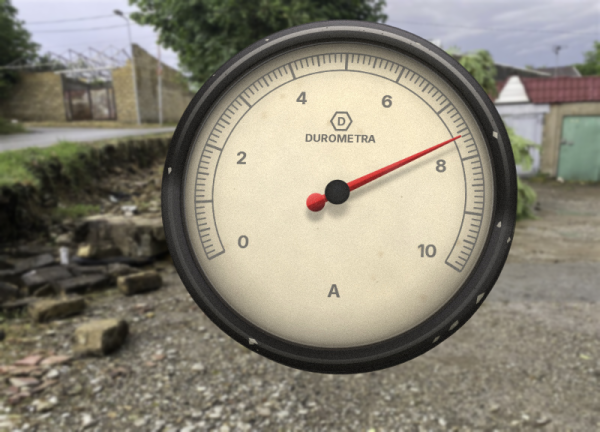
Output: 7.6 (A)
